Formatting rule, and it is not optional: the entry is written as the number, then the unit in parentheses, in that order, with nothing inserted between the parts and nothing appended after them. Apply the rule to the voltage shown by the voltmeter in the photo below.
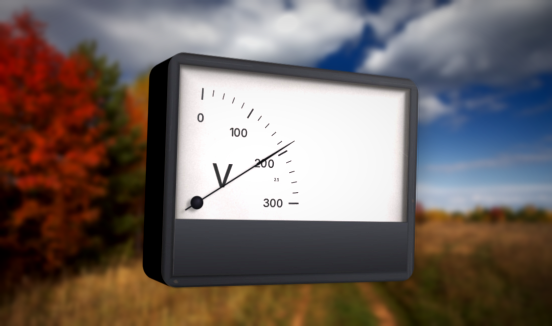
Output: 190 (V)
